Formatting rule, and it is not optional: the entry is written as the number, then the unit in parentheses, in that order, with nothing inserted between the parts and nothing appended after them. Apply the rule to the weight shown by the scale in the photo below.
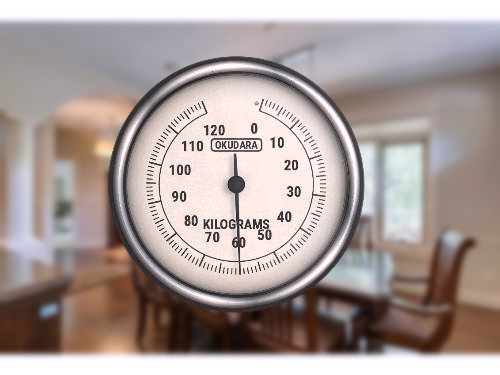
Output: 60 (kg)
